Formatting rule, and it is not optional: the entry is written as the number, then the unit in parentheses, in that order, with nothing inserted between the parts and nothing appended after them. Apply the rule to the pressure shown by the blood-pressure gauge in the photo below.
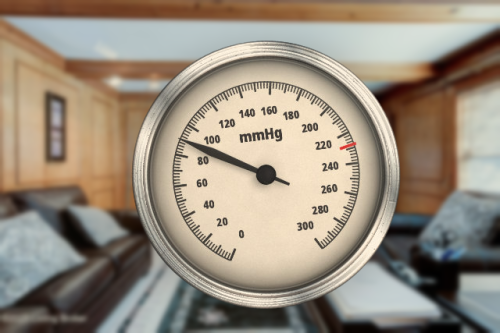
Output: 90 (mmHg)
